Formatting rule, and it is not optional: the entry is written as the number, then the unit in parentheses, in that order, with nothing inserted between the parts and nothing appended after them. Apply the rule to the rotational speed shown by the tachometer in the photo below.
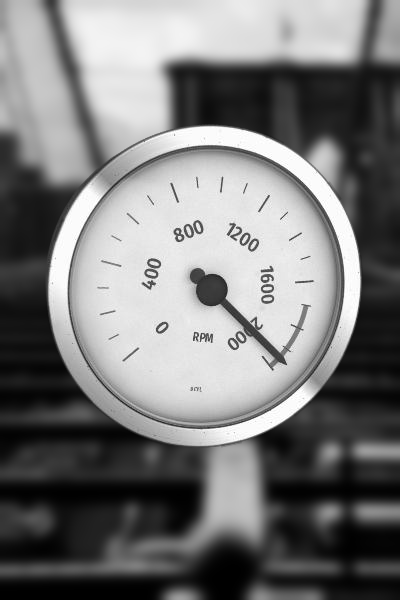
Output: 1950 (rpm)
